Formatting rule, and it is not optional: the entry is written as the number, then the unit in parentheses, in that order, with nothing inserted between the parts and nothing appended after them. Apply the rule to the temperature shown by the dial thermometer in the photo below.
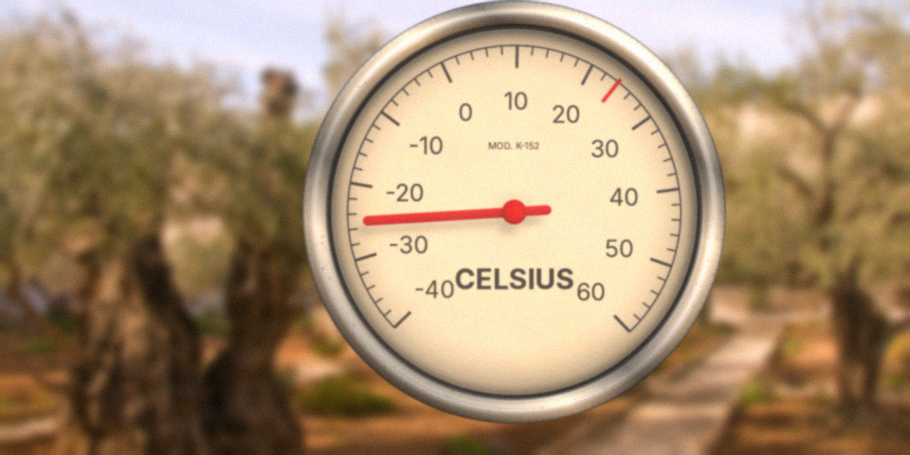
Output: -25 (°C)
